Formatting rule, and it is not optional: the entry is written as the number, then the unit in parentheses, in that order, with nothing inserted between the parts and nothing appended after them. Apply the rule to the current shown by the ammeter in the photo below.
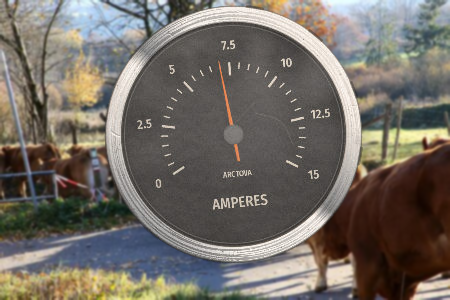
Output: 7 (A)
